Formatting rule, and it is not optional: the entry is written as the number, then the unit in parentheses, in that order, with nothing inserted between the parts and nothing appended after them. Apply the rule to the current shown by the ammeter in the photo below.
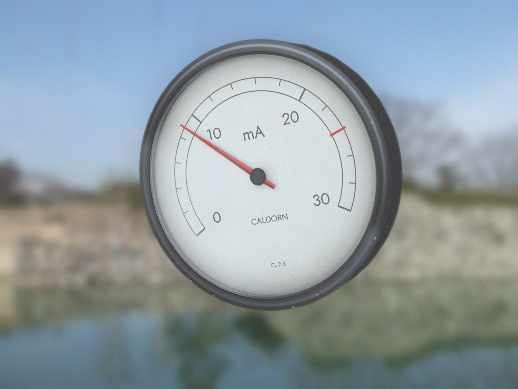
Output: 9 (mA)
